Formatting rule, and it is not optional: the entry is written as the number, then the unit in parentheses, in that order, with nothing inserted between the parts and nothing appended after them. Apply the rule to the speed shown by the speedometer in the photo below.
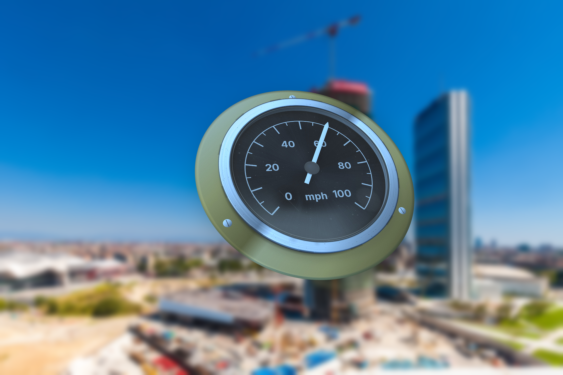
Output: 60 (mph)
